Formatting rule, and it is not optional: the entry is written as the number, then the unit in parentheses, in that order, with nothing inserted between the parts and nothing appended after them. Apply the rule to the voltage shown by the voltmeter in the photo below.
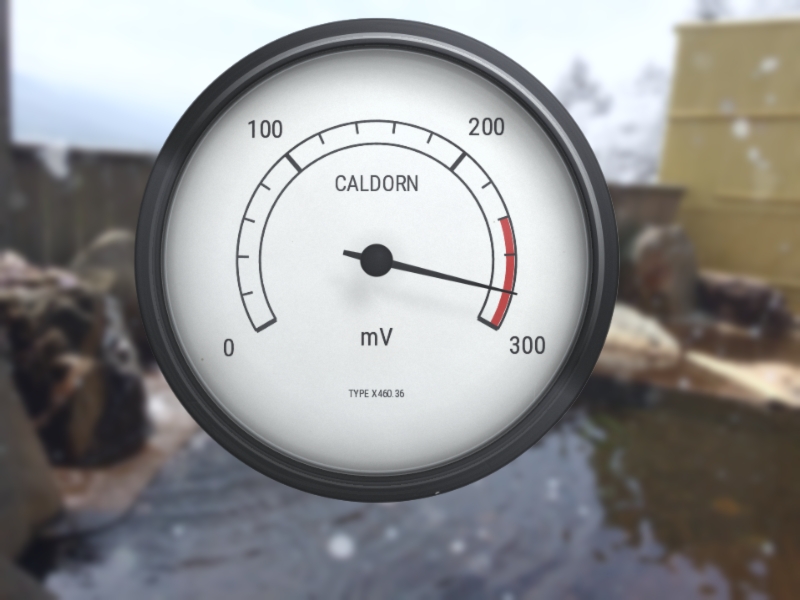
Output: 280 (mV)
